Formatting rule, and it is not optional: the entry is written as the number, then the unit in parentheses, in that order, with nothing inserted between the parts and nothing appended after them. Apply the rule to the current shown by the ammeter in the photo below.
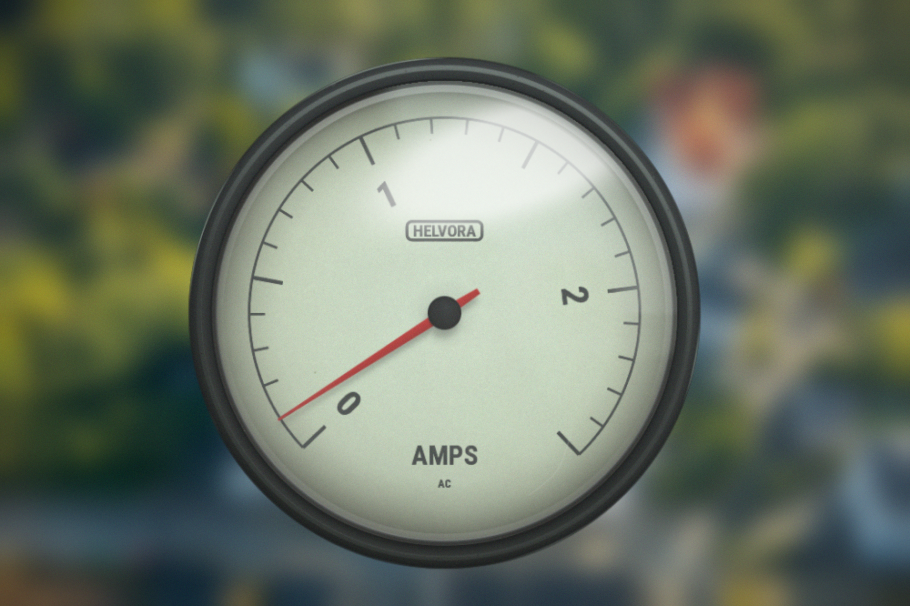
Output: 0.1 (A)
